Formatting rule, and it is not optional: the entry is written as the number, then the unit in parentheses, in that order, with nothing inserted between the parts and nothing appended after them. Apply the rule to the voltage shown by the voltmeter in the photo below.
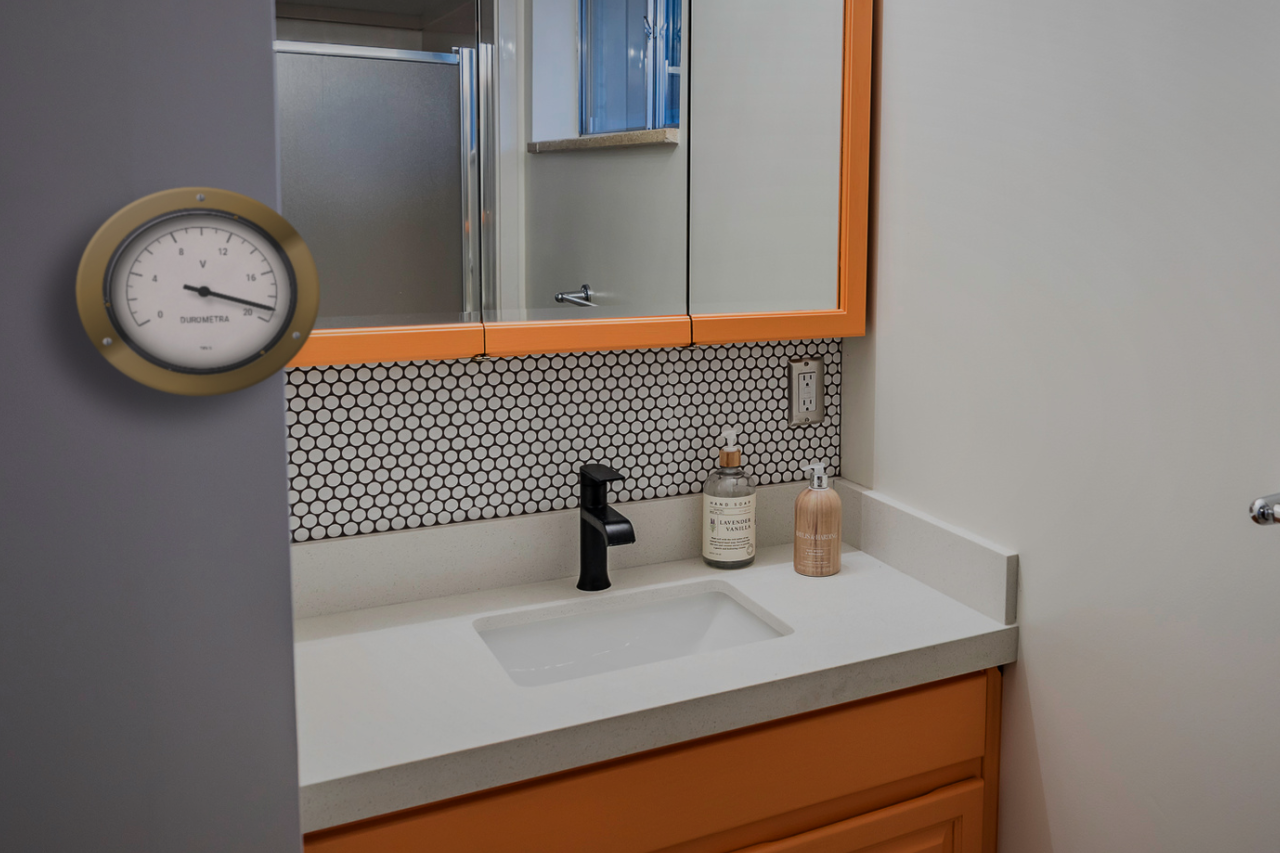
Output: 19 (V)
